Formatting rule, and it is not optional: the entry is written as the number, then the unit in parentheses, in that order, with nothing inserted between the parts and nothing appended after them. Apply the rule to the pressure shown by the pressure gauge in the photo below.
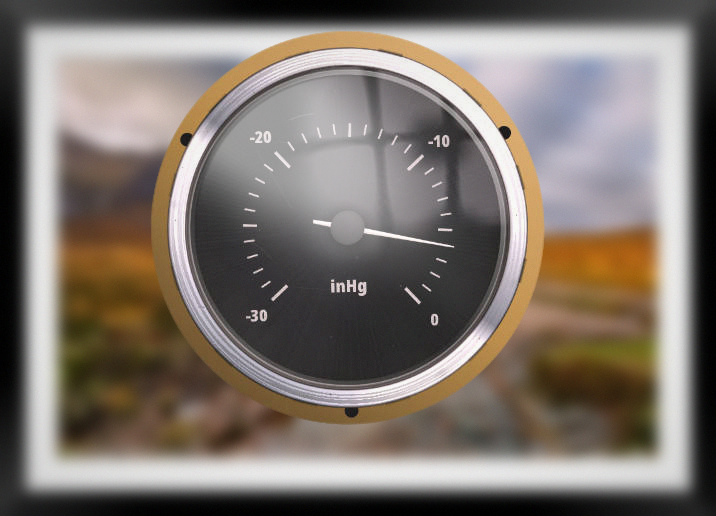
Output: -4 (inHg)
